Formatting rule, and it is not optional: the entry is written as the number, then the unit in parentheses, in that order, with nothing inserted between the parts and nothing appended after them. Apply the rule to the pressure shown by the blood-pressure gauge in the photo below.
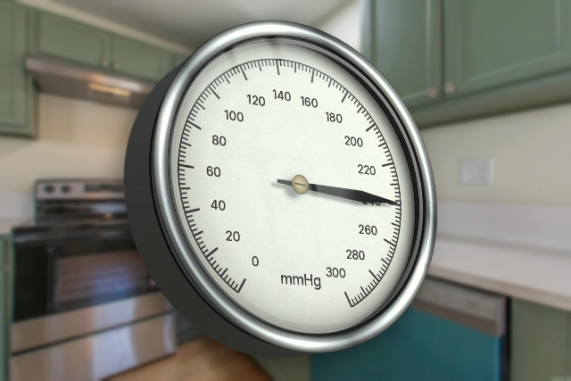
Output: 240 (mmHg)
